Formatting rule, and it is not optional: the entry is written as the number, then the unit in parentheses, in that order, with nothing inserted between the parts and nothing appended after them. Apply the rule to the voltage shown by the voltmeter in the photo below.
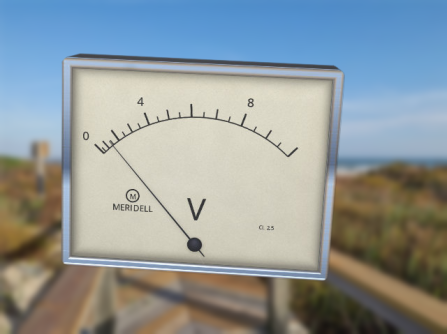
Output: 1.5 (V)
